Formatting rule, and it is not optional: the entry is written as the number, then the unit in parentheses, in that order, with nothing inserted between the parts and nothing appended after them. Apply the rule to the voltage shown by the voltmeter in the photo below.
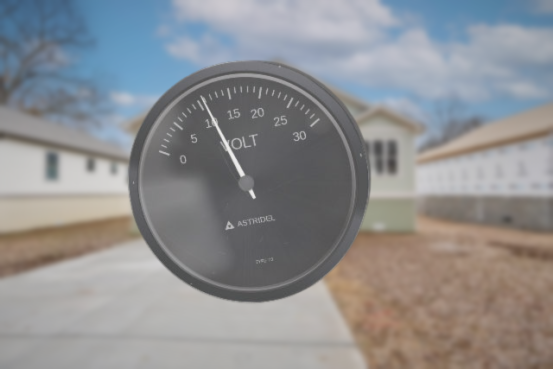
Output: 11 (V)
